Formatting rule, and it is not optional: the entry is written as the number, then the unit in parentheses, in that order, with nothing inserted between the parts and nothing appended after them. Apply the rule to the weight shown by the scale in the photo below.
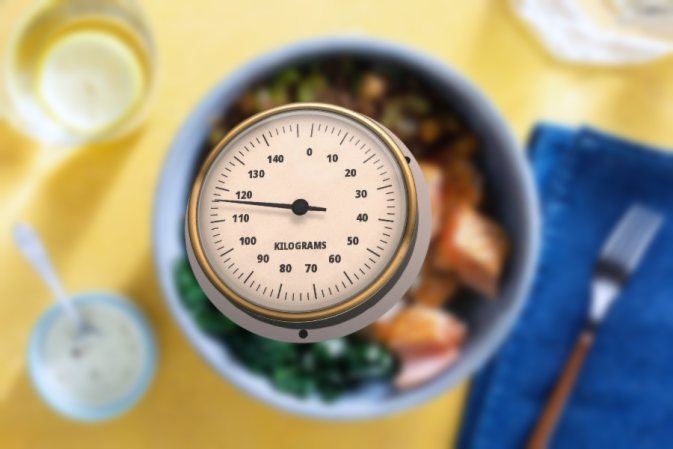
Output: 116 (kg)
